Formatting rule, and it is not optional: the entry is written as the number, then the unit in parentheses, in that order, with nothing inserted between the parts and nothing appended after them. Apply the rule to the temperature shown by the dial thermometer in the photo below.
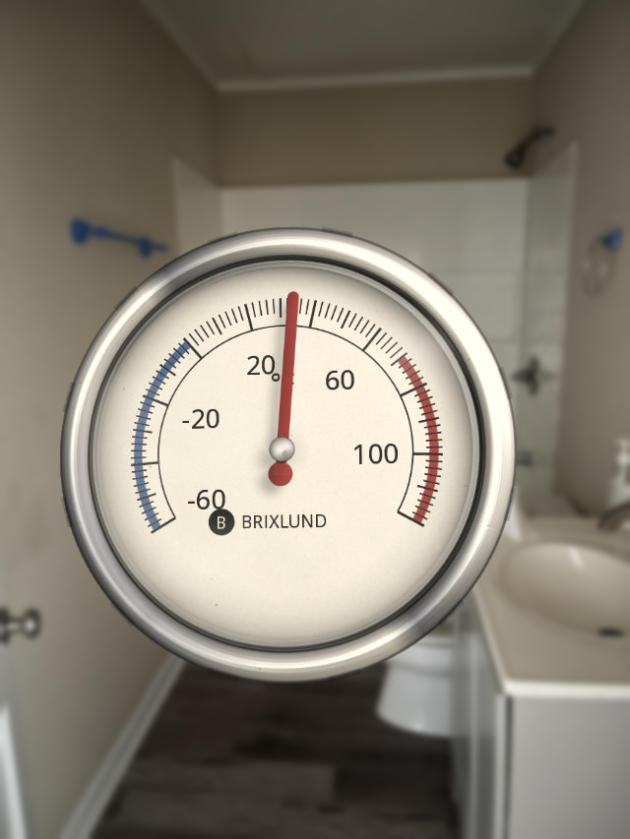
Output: 34 (°F)
